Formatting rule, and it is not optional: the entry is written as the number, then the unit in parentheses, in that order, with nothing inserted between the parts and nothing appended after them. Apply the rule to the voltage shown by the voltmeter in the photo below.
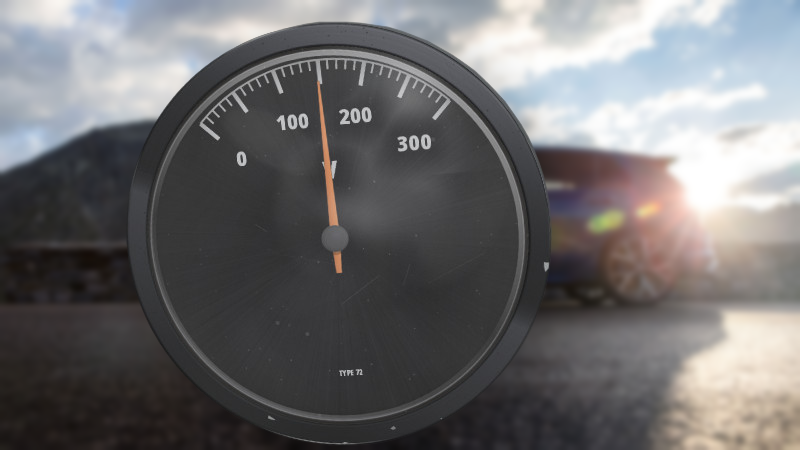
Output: 150 (V)
